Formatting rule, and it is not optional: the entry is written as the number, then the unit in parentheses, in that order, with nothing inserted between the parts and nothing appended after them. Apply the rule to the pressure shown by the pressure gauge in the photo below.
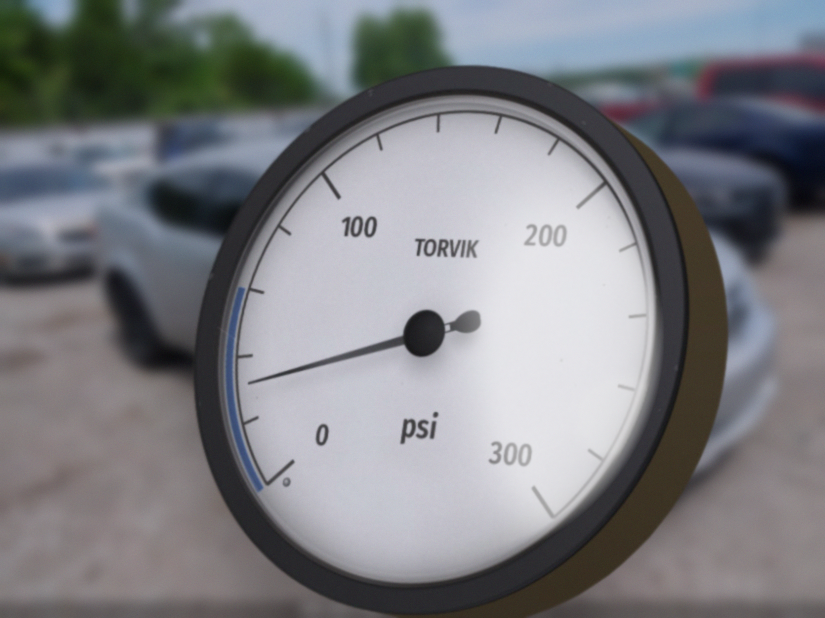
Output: 30 (psi)
